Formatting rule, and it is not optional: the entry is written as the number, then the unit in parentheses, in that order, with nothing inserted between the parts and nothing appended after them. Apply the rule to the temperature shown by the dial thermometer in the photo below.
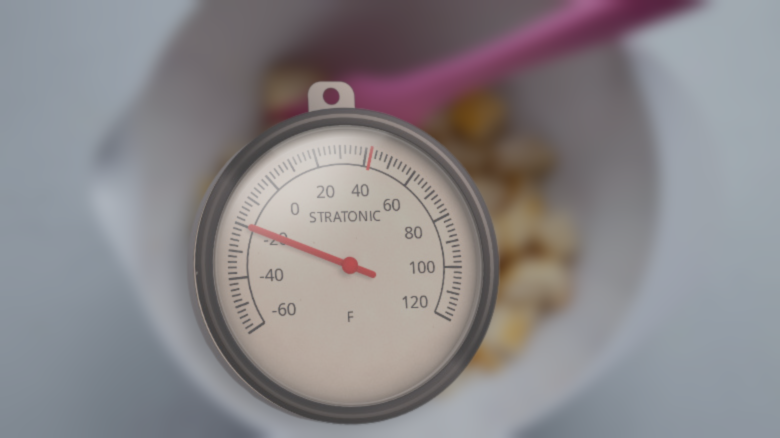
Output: -20 (°F)
